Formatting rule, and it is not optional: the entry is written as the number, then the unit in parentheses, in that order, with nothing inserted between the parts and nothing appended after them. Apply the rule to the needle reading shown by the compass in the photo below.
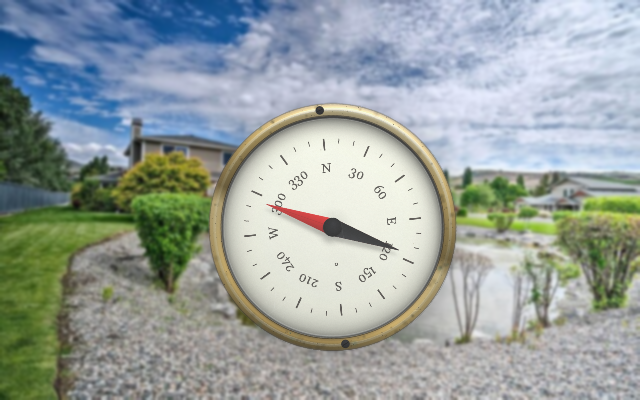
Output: 295 (°)
